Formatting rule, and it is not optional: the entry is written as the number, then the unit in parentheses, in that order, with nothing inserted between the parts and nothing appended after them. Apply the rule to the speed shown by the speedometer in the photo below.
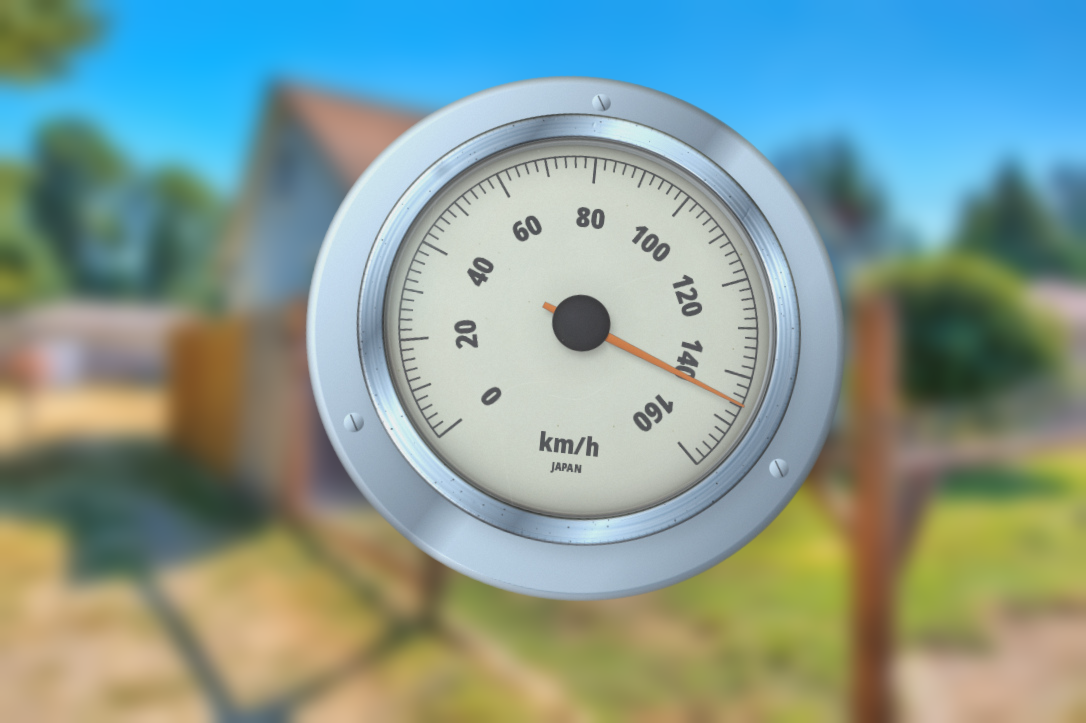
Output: 146 (km/h)
